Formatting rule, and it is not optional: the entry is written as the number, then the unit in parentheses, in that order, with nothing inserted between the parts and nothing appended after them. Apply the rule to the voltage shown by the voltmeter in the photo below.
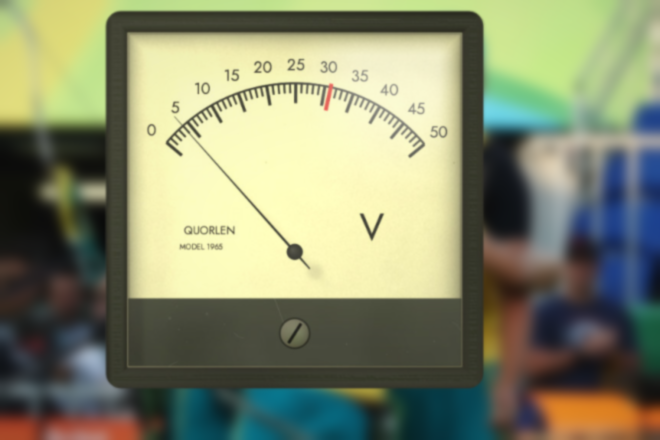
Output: 4 (V)
